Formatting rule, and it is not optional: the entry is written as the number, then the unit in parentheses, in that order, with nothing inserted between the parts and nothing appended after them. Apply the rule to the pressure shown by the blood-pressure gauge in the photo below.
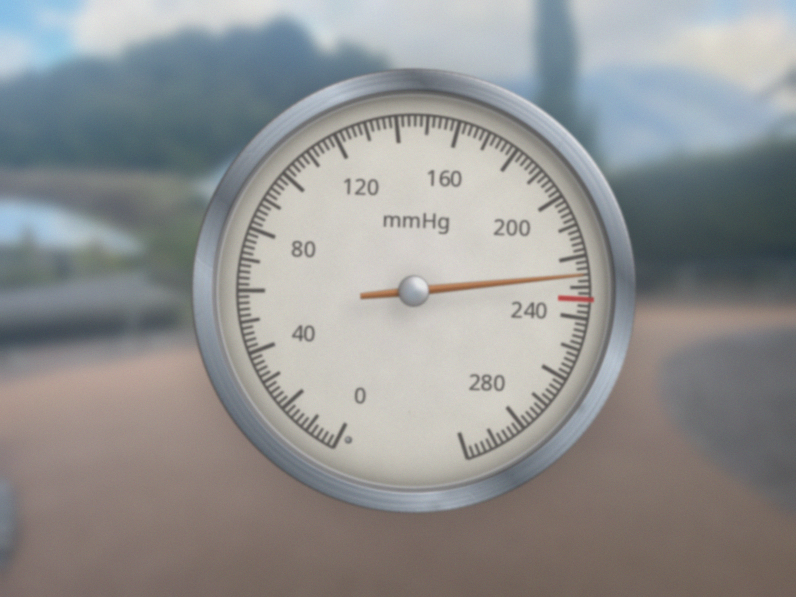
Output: 226 (mmHg)
